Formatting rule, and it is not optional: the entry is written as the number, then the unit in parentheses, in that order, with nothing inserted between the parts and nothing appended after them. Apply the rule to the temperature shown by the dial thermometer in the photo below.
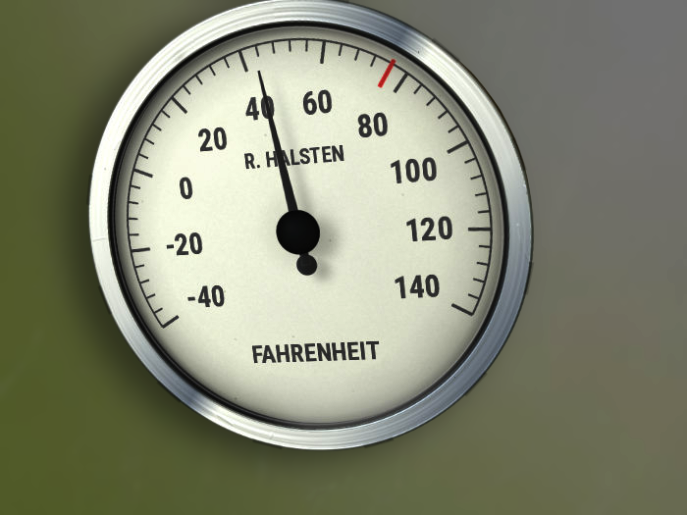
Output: 44 (°F)
